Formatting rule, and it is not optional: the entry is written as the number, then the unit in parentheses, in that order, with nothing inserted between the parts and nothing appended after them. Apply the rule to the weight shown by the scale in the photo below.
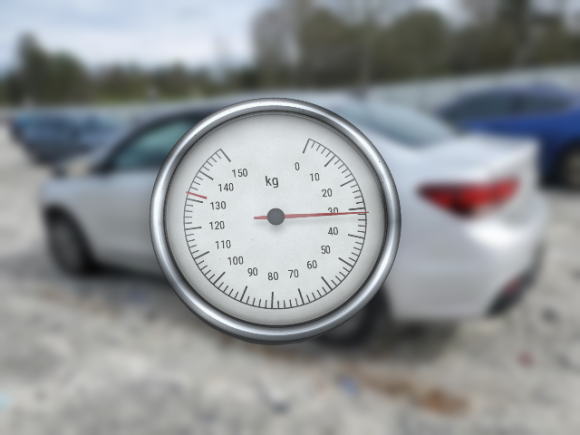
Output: 32 (kg)
